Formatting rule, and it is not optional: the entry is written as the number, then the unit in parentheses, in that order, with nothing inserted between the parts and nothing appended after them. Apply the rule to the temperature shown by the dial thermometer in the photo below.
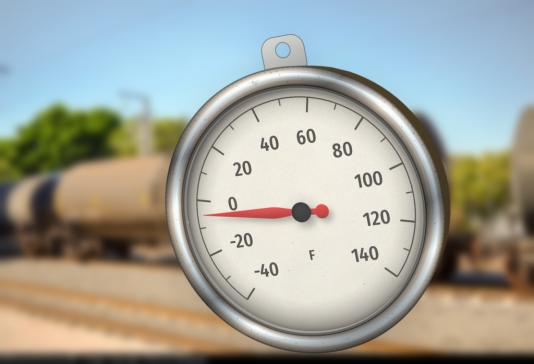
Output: -5 (°F)
